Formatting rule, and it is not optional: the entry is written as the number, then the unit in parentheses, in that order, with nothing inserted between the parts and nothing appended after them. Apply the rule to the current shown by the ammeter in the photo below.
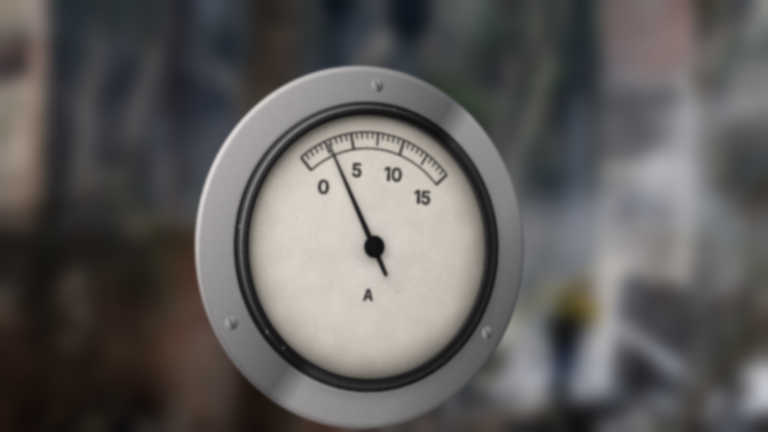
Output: 2.5 (A)
